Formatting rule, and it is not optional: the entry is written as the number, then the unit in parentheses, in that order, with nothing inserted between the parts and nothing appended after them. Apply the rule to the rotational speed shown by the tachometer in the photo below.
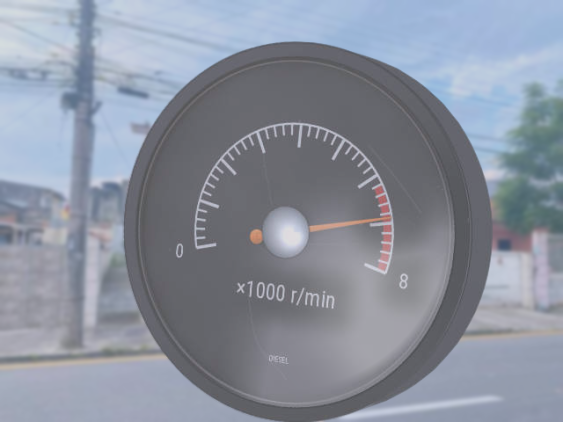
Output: 6900 (rpm)
